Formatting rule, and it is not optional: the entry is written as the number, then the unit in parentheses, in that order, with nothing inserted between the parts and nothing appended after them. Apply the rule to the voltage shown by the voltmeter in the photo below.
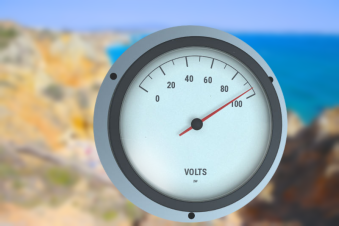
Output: 95 (V)
